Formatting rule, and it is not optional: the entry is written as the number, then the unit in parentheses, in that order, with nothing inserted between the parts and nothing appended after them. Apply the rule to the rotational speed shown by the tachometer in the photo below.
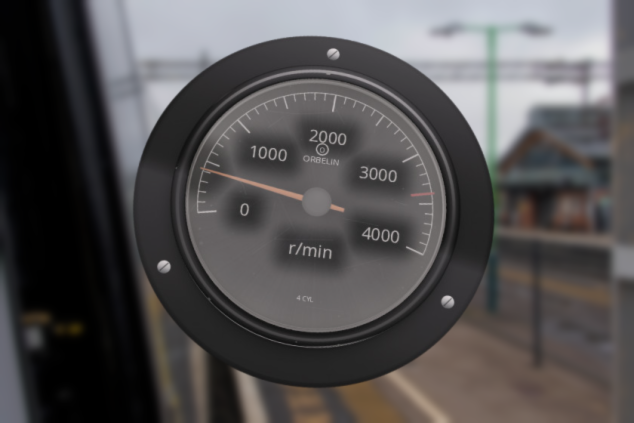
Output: 400 (rpm)
